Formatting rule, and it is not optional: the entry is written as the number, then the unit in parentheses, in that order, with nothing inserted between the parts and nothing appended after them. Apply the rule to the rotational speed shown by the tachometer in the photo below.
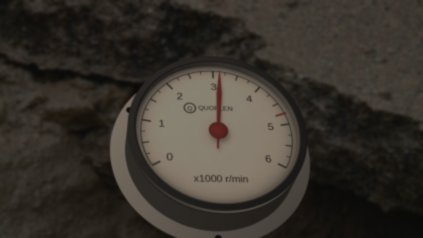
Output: 3125 (rpm)
